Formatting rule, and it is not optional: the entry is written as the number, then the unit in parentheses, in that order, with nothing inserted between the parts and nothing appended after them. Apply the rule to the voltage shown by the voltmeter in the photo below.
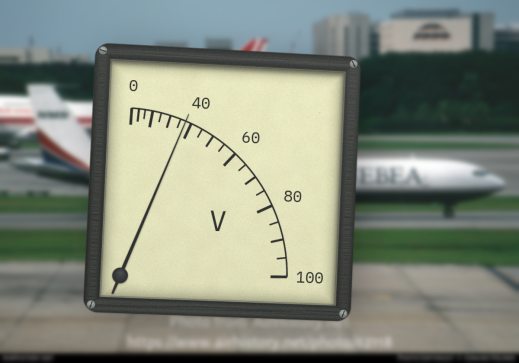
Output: 37.5 (V)
